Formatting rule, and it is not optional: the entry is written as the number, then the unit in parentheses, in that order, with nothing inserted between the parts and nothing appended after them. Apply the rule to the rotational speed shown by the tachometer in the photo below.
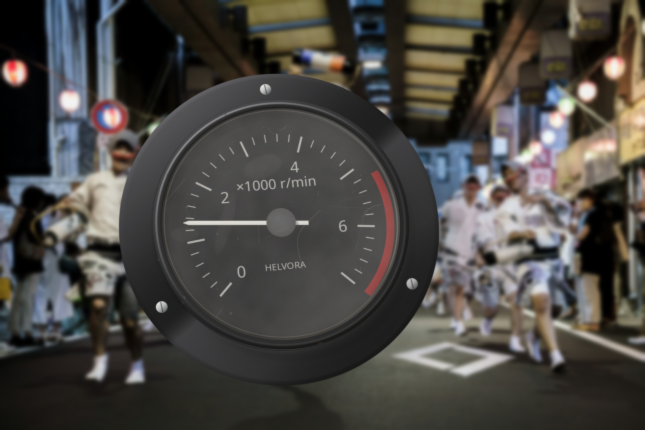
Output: 1300 (rpm)
